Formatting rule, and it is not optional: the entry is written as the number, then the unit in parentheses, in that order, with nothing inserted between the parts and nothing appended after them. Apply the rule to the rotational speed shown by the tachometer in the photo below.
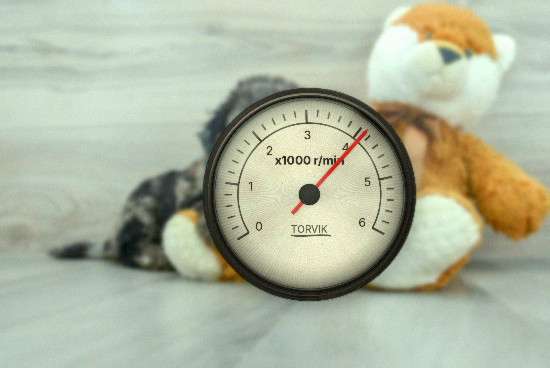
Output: 4100 (rpm)
